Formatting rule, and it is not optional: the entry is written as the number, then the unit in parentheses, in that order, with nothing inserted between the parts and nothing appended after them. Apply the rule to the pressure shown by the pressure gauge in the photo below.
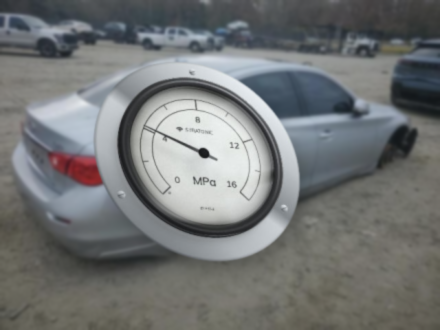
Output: 4 (MPa)
